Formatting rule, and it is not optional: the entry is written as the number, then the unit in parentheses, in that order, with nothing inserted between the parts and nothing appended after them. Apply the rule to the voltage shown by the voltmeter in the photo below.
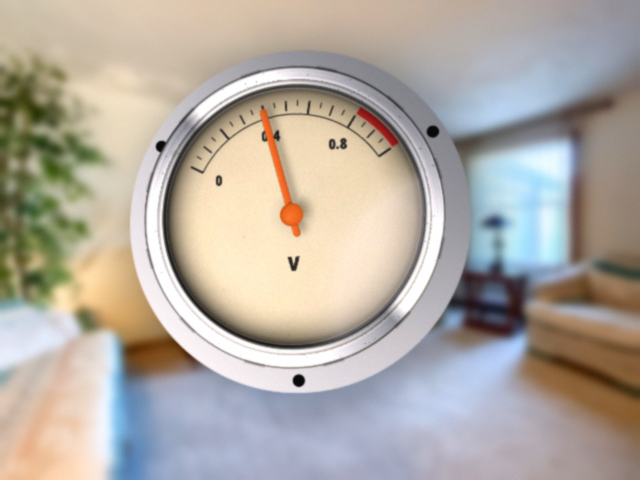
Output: 0.4 (V)
